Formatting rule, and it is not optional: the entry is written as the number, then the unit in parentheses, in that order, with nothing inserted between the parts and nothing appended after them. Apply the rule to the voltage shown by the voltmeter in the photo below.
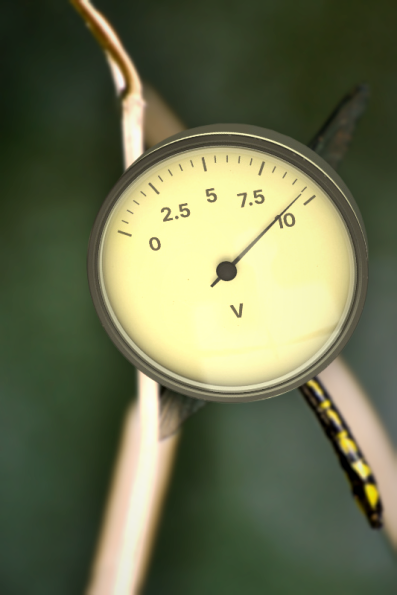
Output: 9.5 (V)
